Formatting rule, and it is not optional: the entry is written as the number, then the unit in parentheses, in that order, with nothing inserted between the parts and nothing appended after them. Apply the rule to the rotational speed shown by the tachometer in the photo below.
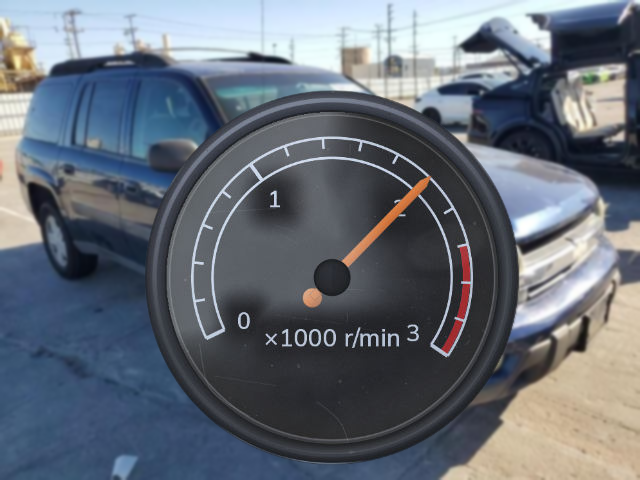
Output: 2000 (rpm)
